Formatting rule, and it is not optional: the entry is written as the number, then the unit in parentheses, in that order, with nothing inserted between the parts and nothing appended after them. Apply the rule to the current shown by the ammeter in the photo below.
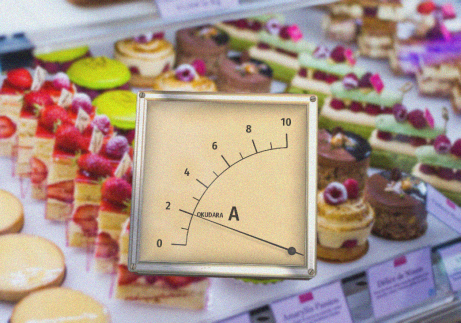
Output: 2 (A)
